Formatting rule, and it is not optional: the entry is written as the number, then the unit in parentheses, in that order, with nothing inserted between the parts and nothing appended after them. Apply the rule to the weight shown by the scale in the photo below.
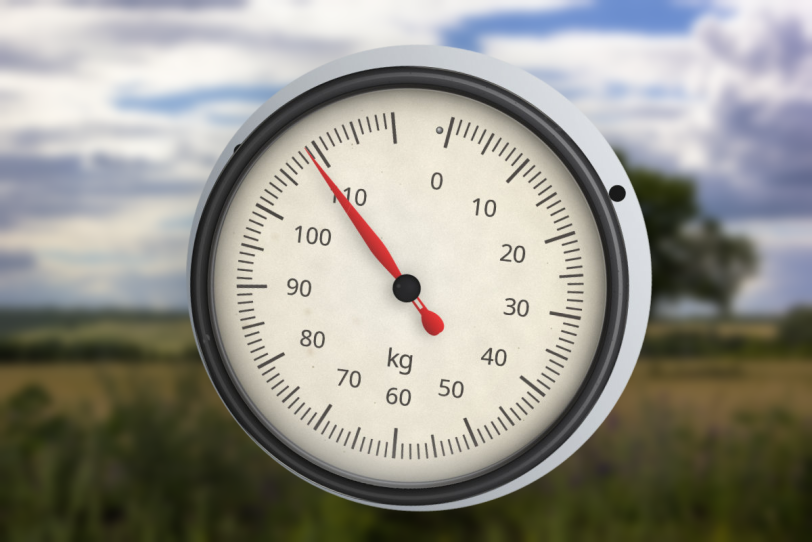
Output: 109 (kg)
